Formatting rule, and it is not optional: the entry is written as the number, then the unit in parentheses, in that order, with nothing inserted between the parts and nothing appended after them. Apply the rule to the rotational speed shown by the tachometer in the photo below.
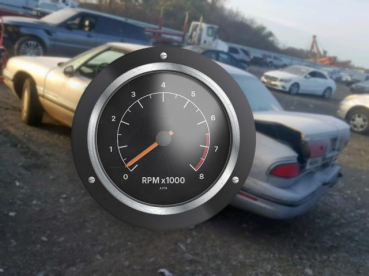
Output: 250 (rpm)
